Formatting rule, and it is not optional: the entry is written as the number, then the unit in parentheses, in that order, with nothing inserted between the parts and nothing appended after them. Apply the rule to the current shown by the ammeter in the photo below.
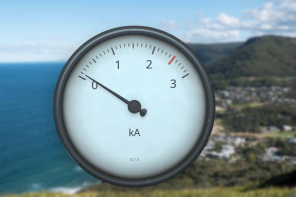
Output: 0.1 (kA)
